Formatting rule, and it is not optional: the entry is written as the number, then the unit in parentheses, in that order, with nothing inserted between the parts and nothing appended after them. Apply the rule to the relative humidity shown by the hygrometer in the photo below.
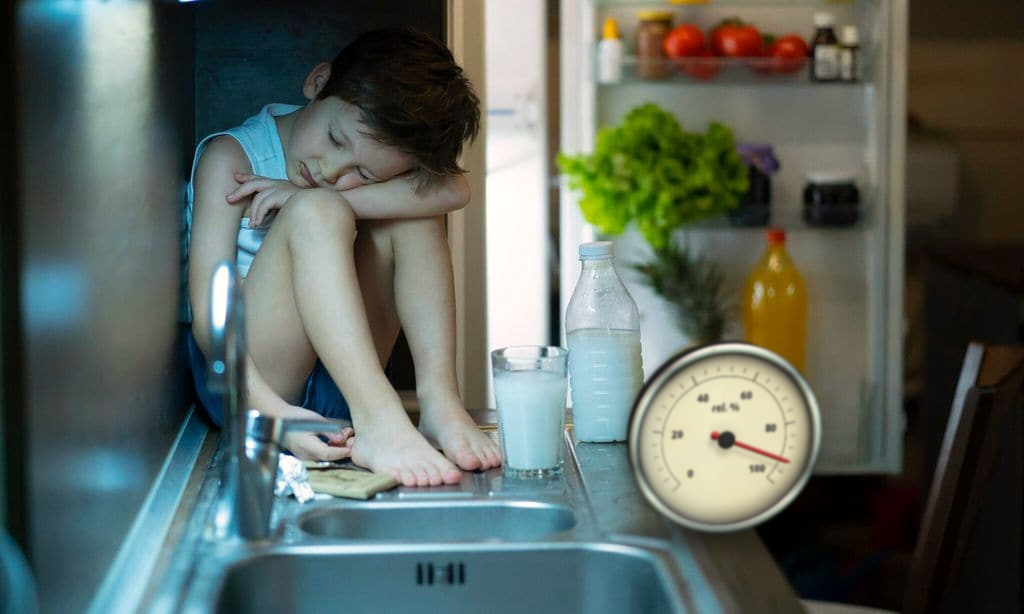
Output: 92 (%)
